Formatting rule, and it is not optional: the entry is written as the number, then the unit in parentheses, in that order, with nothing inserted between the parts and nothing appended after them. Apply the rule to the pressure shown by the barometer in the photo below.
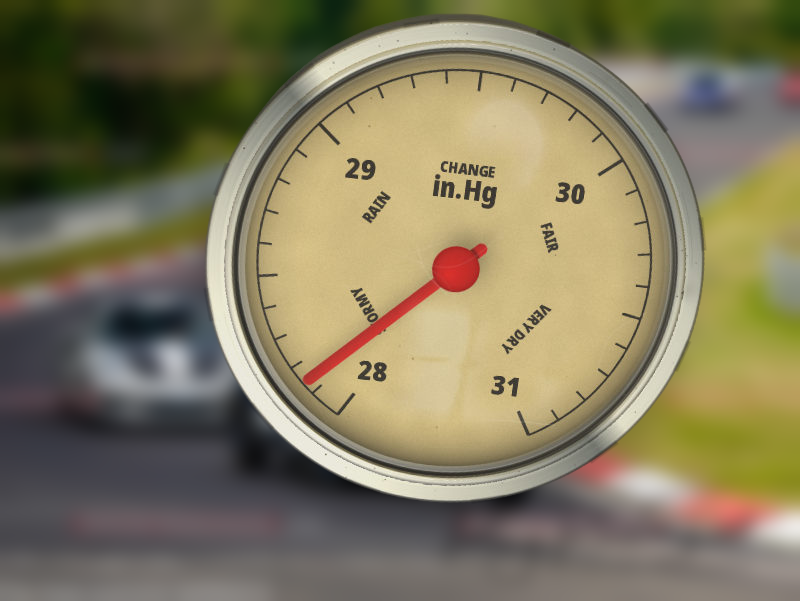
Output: 28.15 (inHg)
